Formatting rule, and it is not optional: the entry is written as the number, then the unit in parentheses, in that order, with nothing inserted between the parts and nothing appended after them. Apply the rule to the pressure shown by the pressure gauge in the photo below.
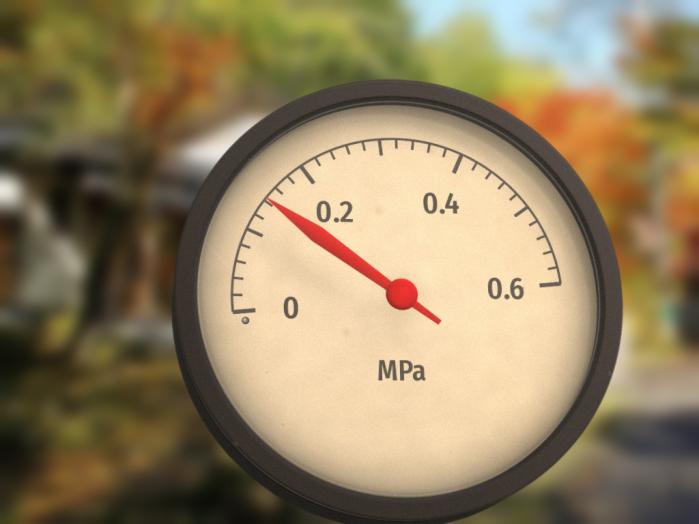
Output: 0.14 (MPa)
